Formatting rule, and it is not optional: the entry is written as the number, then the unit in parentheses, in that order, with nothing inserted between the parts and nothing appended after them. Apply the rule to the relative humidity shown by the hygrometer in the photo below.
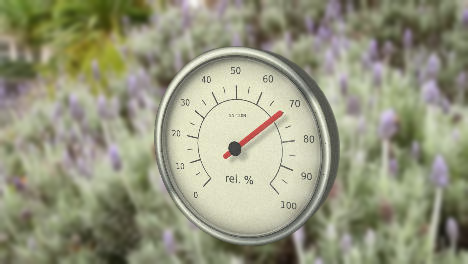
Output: 70 (%)
